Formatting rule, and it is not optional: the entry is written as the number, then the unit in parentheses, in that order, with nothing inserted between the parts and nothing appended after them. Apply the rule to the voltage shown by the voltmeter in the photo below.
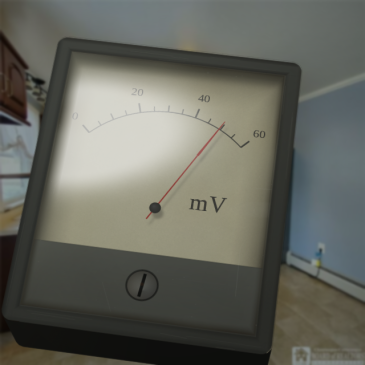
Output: 50 (mV)
